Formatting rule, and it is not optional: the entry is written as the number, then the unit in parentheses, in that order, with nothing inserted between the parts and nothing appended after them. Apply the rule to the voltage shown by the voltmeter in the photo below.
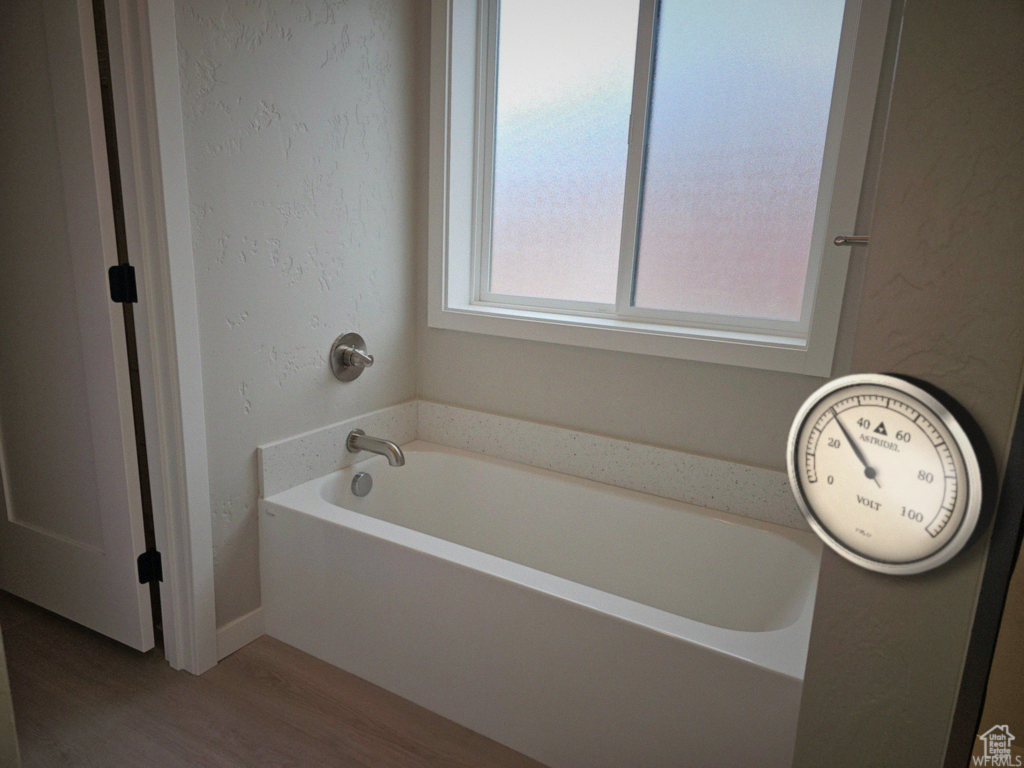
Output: 30 (V)
